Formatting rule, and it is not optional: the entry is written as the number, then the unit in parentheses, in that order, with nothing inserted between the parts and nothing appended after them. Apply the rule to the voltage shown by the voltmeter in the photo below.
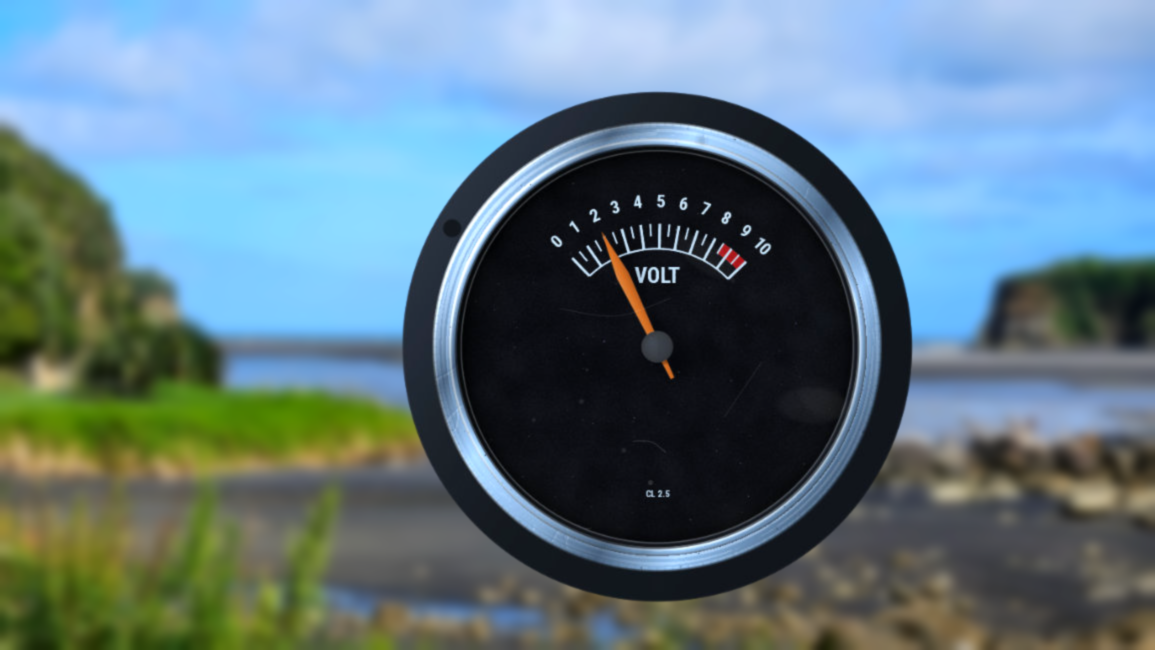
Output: 2 (V)
